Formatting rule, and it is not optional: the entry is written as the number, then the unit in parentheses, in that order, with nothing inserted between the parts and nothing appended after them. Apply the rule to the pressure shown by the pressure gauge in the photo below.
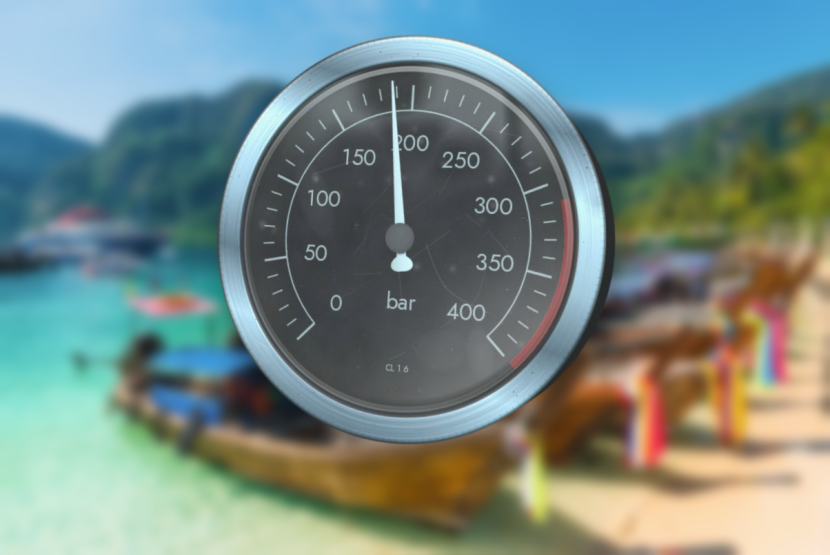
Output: 190 (bar)
